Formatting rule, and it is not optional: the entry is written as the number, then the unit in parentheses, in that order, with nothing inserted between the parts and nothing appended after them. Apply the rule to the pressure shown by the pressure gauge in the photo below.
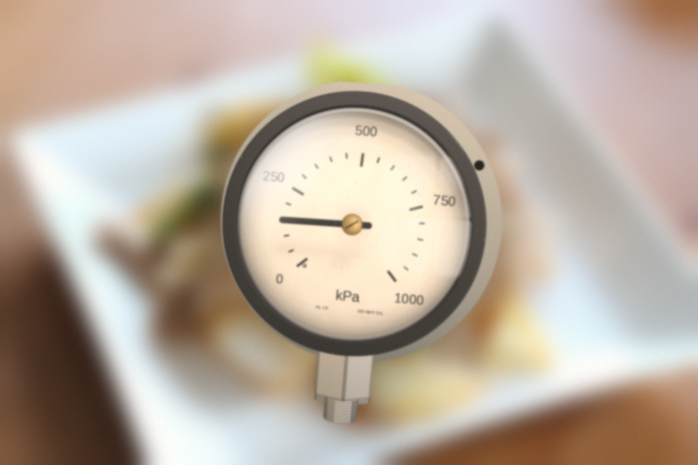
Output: 150 (kPa)
